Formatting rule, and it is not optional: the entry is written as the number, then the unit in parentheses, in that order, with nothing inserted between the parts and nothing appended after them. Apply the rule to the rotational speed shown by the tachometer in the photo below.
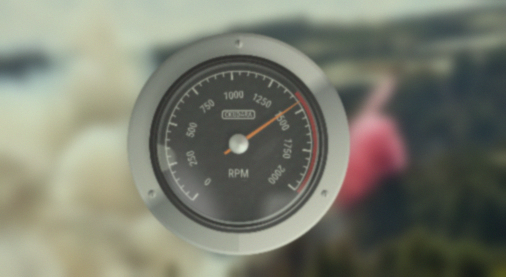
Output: 1450 (rpm)
